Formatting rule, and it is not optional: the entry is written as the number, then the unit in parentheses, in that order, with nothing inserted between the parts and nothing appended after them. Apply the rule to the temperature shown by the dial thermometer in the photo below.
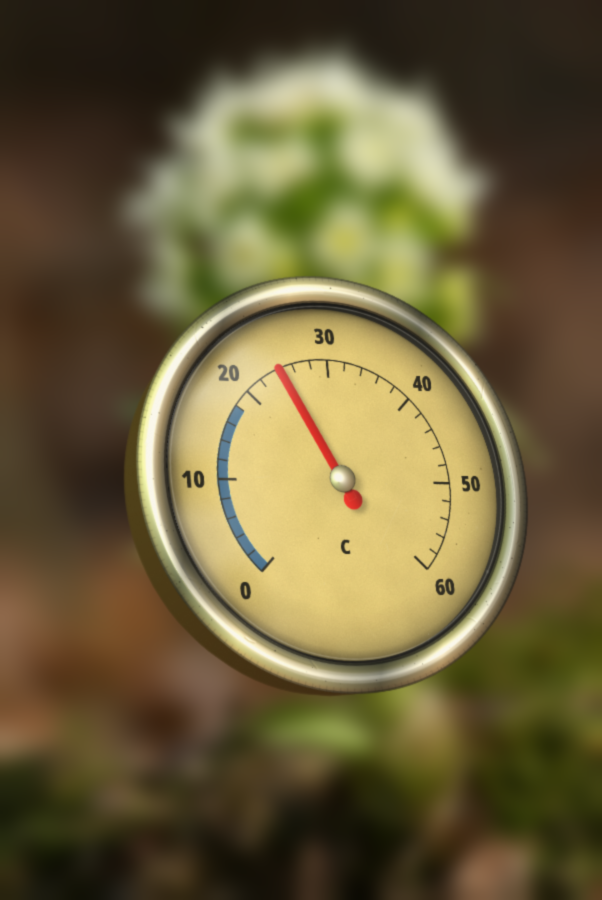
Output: 24 (°C)
